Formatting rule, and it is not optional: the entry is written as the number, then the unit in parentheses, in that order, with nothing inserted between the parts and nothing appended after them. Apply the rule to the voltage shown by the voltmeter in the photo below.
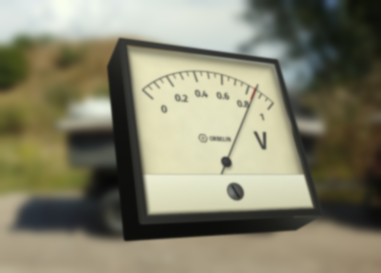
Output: 0.85 (V)
